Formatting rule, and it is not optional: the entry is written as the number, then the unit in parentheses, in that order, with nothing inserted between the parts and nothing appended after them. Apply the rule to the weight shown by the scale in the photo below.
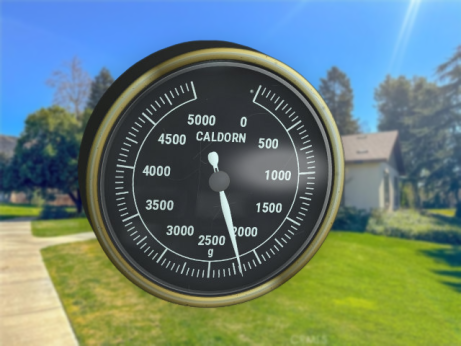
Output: 2200 (g)
